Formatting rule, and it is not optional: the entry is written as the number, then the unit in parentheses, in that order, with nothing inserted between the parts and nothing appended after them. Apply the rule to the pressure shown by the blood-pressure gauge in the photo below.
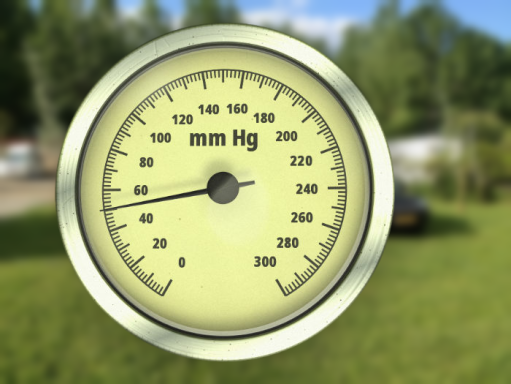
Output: 50 (mmHg)
